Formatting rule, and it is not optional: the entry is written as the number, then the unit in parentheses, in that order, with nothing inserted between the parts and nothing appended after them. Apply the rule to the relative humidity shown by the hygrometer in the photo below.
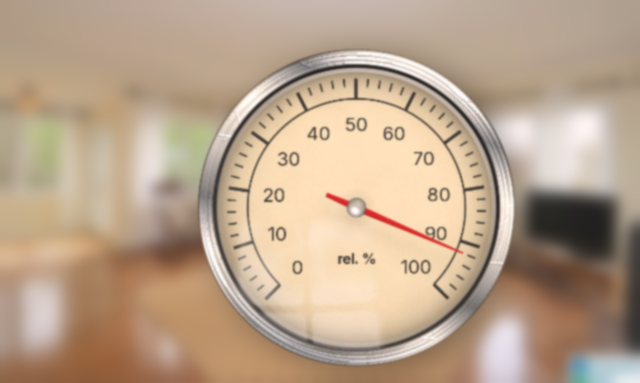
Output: 92 (%)
